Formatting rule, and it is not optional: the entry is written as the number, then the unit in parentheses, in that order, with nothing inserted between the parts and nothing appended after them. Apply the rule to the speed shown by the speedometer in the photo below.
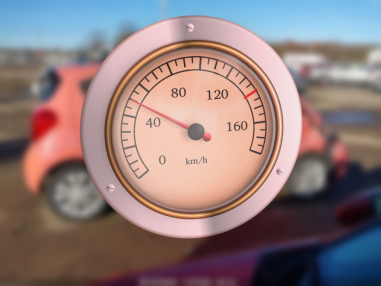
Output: 50 (km/h)
